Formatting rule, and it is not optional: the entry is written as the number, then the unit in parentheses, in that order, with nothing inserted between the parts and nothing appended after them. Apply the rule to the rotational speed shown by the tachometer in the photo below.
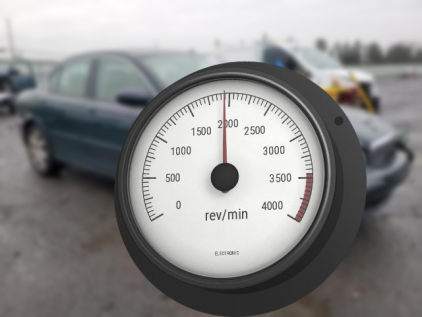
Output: 1950 (rpm)
